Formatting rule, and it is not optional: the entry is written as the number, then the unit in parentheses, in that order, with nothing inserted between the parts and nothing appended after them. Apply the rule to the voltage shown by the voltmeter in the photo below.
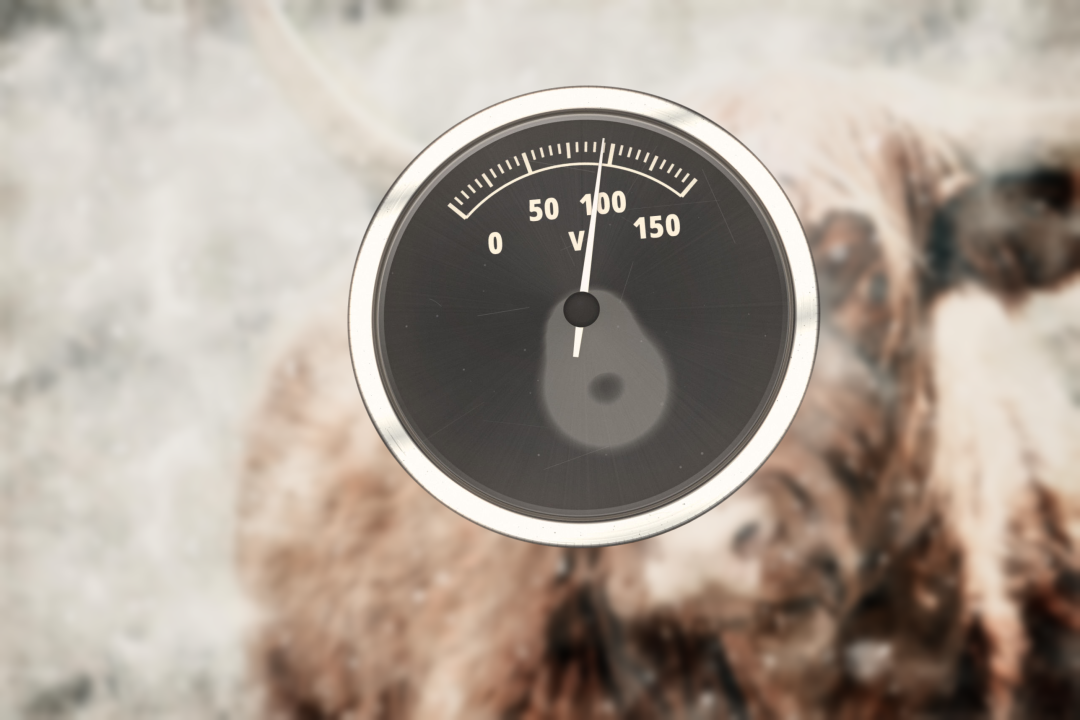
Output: 95 (V)
